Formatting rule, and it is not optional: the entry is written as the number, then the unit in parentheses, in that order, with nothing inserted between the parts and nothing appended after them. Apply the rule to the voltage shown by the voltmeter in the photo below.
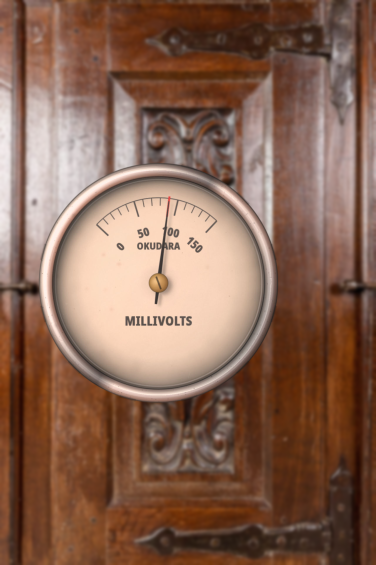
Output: 90 (mV)
